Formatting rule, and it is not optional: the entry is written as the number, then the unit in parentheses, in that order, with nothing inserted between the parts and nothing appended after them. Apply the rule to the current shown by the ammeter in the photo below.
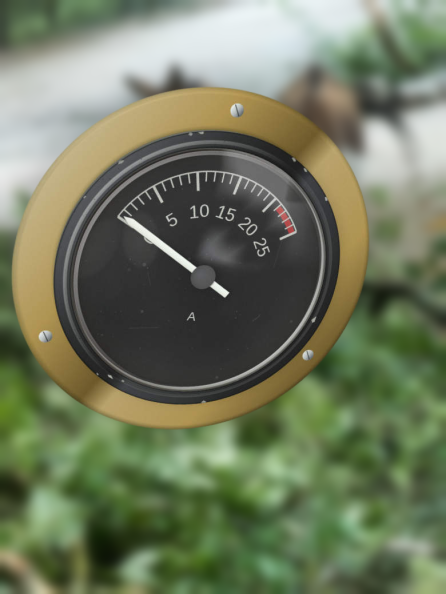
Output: 0.5 (A)
